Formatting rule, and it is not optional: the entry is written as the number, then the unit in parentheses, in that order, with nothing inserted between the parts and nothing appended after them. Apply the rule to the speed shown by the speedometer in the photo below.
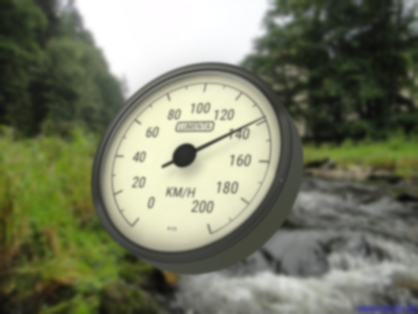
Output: 140 (km/h)
